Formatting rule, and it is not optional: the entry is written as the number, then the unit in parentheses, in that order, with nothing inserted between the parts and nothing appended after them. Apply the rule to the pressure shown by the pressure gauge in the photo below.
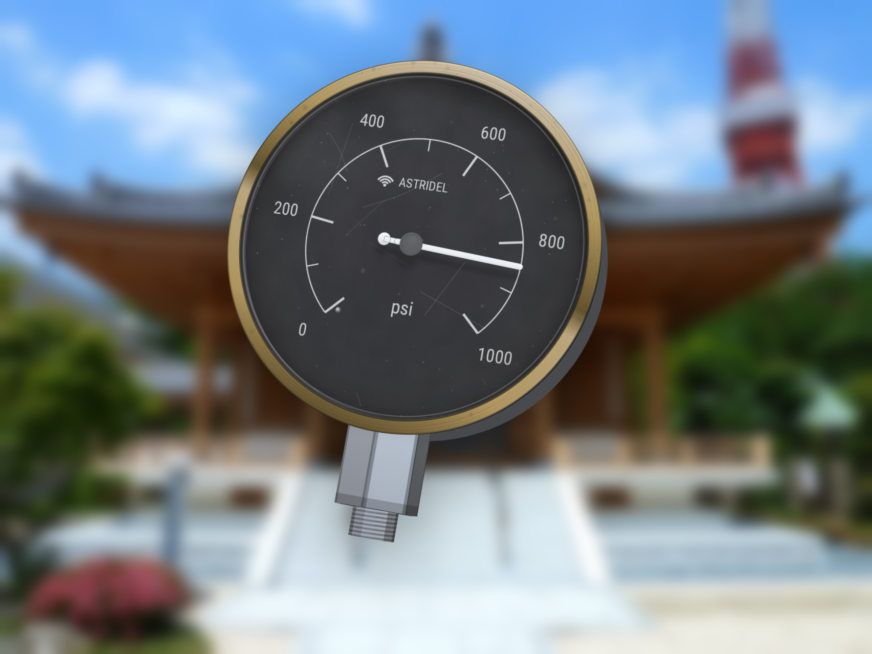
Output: 850 (psi)
